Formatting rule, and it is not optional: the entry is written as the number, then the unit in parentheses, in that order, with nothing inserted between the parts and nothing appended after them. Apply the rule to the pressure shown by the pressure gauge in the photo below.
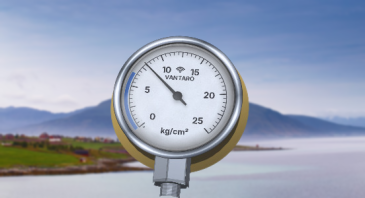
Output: 8 (kg/cm²)
